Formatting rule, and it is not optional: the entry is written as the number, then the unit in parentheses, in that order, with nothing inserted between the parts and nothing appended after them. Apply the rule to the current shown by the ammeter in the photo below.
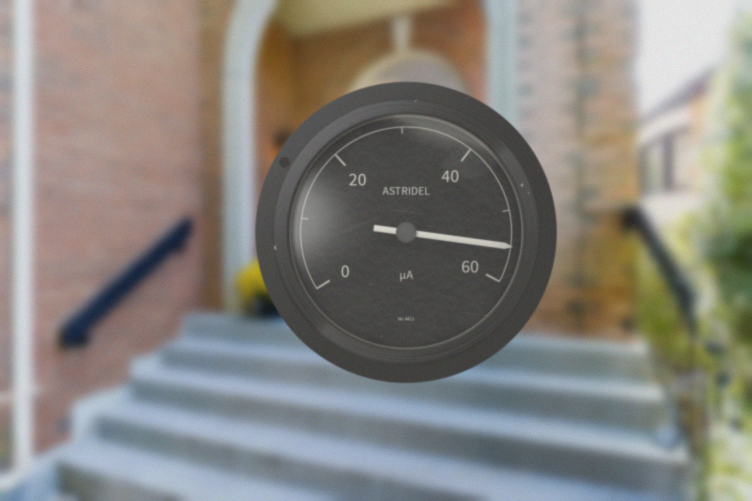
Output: 55 (µA)
